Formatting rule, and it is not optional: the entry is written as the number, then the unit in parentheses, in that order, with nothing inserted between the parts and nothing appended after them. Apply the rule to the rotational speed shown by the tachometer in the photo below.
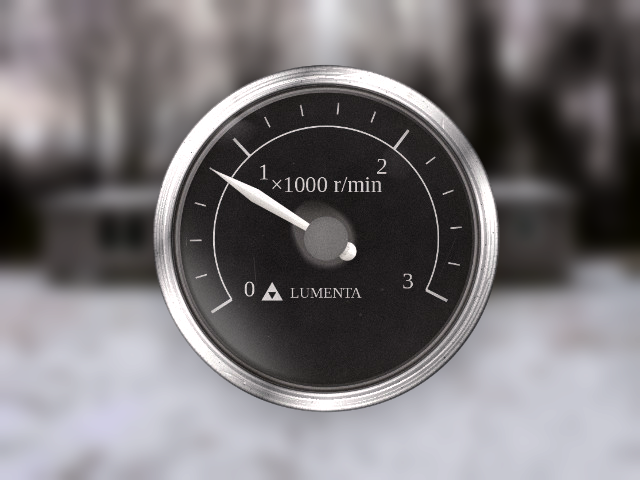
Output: 800 (rpm)
